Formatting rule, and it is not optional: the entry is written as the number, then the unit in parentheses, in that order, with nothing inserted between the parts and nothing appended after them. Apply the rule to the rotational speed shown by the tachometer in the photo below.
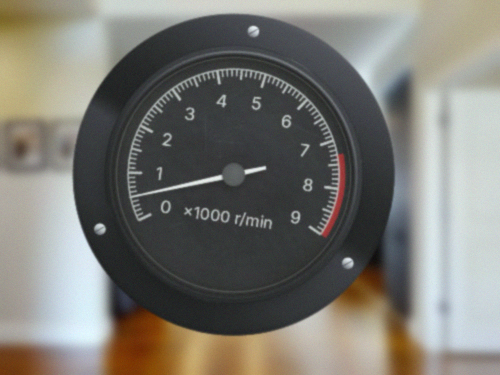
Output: 500 (rpm)
